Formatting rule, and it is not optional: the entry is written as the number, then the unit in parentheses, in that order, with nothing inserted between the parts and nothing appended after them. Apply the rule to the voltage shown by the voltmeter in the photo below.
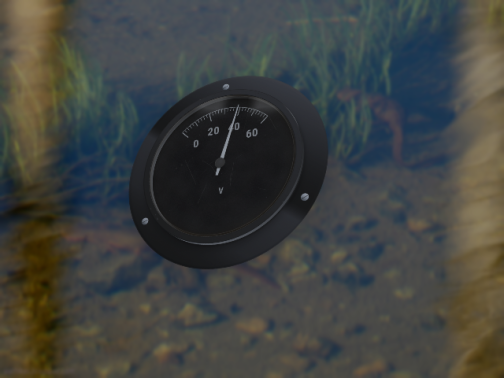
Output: 40 (V)
